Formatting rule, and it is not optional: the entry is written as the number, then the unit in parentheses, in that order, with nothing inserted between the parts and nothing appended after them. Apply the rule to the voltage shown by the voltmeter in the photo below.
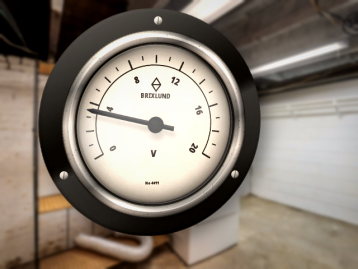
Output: 3.5 (V)
